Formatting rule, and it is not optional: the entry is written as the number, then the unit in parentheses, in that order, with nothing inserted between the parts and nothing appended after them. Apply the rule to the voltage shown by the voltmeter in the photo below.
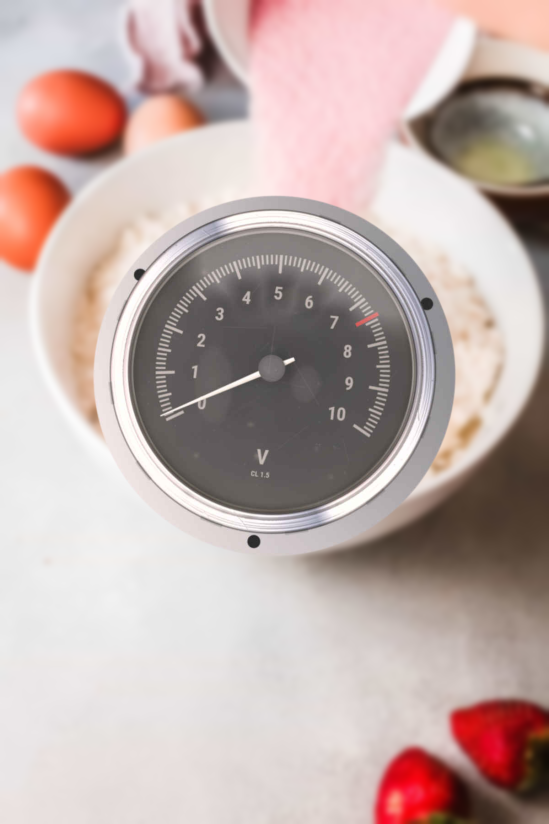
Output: 0.1 (V)
